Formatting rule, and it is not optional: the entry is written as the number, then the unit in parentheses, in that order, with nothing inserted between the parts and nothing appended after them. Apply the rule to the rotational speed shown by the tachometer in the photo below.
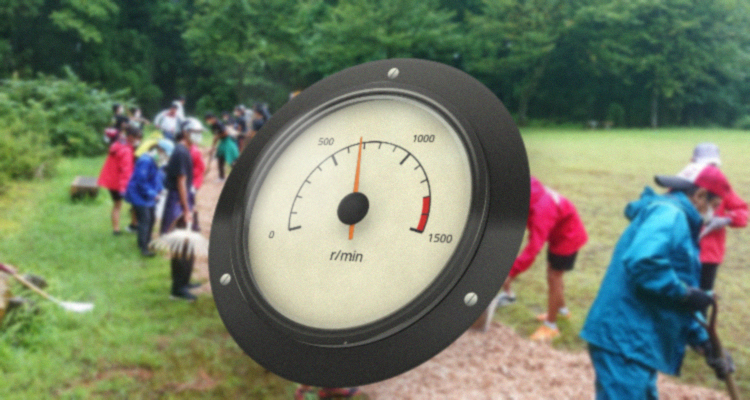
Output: 700 (rpm)
